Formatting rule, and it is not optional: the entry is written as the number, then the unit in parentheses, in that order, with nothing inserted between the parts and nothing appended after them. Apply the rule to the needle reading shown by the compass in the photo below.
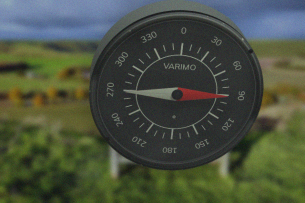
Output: 90 (°)
